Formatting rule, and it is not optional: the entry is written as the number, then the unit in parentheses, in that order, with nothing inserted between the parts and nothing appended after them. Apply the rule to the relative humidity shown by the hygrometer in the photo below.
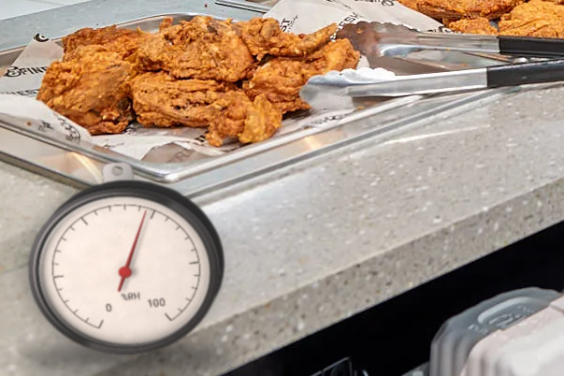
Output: 58 (%)
